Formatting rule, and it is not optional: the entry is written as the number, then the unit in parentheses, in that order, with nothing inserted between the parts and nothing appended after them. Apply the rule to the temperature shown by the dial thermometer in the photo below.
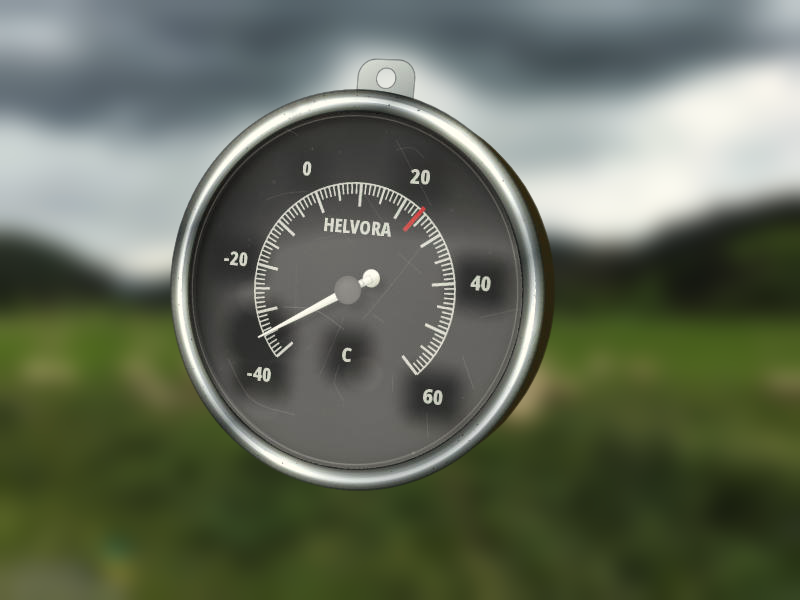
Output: -35 (°C)
